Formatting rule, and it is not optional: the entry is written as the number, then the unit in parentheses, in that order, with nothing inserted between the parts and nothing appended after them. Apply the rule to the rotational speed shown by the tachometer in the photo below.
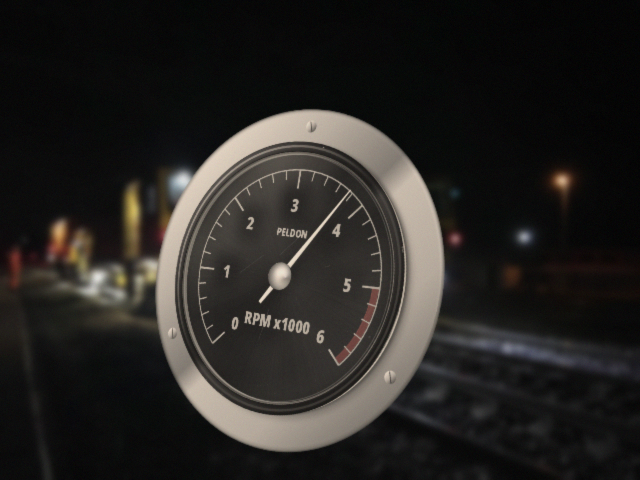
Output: 3800 (rpm)
